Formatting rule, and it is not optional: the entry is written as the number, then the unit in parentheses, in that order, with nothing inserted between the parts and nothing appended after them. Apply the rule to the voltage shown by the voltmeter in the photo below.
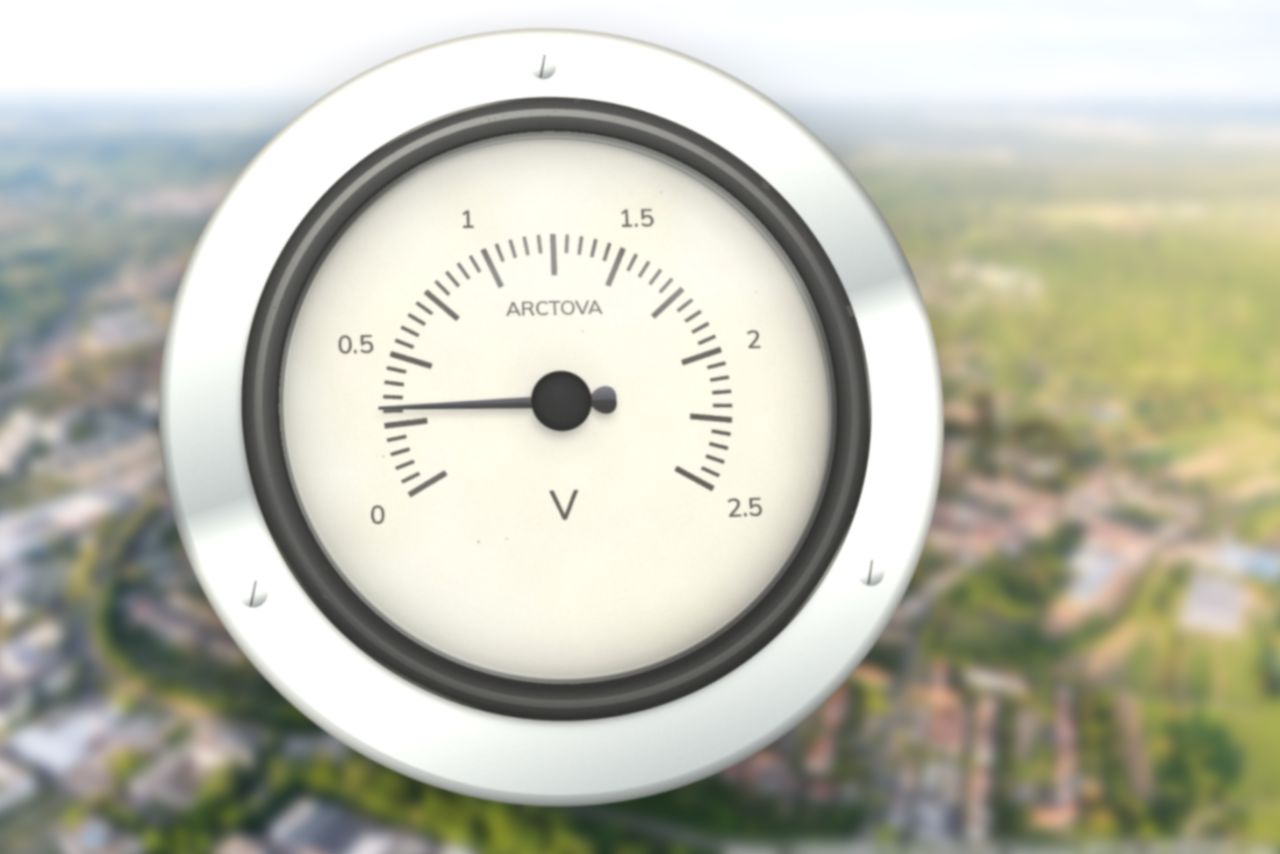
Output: 0.3 (V)
